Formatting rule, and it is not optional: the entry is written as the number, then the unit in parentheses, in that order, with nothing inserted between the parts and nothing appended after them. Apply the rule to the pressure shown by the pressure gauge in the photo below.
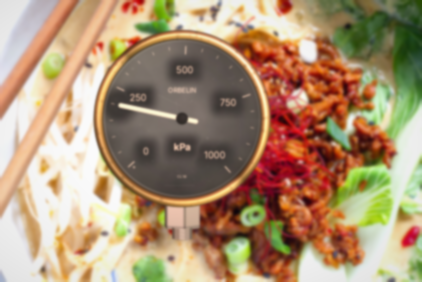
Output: 200 (kPa)
